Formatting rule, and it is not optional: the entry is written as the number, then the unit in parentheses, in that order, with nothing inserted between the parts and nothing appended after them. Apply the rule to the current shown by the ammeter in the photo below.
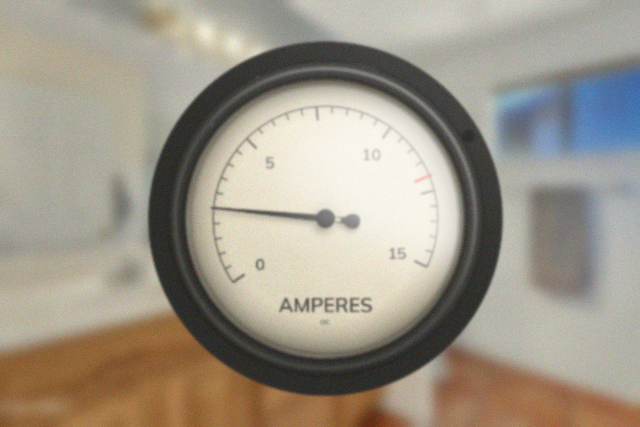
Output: 2.5 (A)
